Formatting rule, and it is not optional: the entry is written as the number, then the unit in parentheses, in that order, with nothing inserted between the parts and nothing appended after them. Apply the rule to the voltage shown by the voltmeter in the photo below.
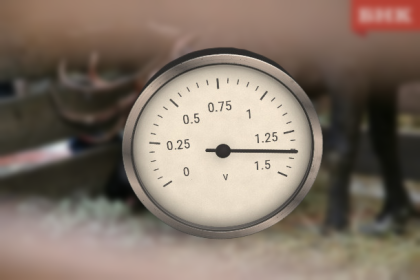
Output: 1.35 (V)
